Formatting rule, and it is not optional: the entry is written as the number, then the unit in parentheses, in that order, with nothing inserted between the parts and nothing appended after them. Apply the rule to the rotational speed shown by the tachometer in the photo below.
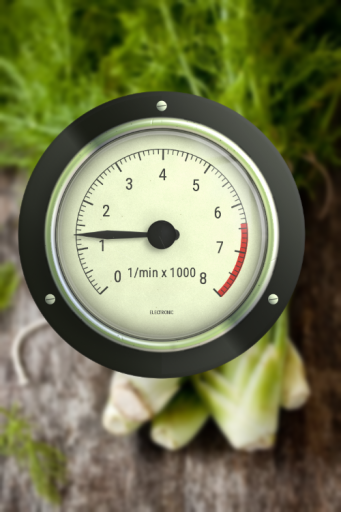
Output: 1300 (rpm)
